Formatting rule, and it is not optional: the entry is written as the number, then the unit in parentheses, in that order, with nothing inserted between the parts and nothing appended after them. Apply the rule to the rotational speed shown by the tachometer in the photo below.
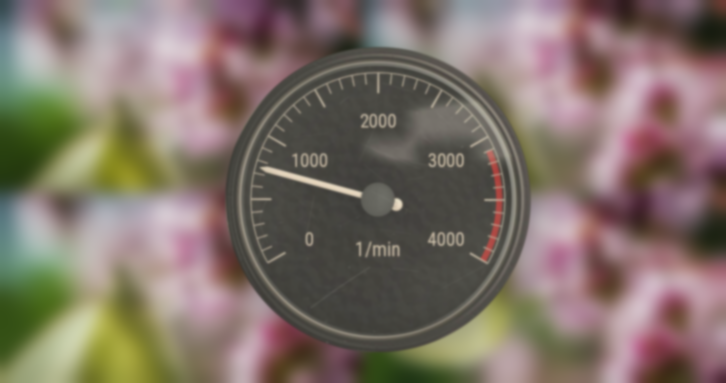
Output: 750 (rpm)
